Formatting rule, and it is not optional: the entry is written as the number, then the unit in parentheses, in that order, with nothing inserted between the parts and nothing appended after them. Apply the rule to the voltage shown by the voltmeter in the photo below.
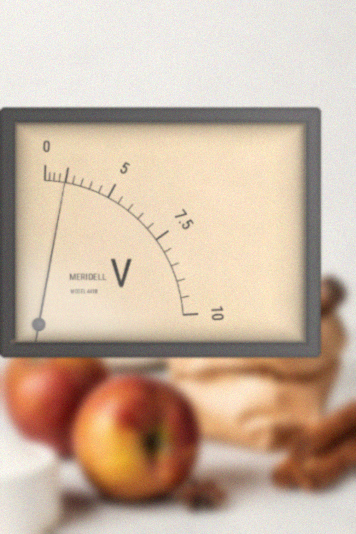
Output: 2.5 (V)
